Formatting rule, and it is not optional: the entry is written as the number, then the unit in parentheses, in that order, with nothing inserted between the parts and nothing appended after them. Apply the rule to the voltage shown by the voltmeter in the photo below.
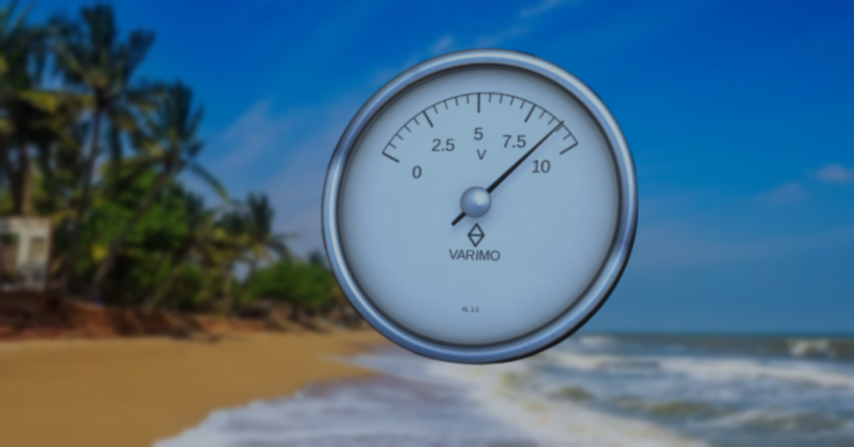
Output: 9 (V)
